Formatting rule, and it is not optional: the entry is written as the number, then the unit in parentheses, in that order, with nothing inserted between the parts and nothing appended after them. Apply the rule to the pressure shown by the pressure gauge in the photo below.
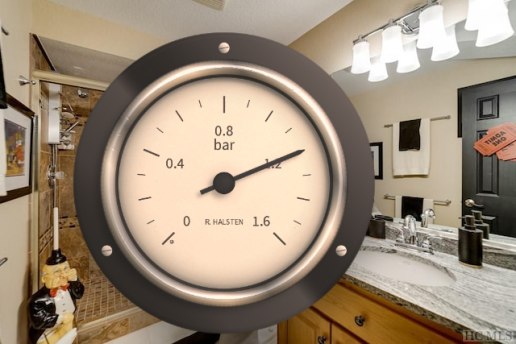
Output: 1.2 (bar)
